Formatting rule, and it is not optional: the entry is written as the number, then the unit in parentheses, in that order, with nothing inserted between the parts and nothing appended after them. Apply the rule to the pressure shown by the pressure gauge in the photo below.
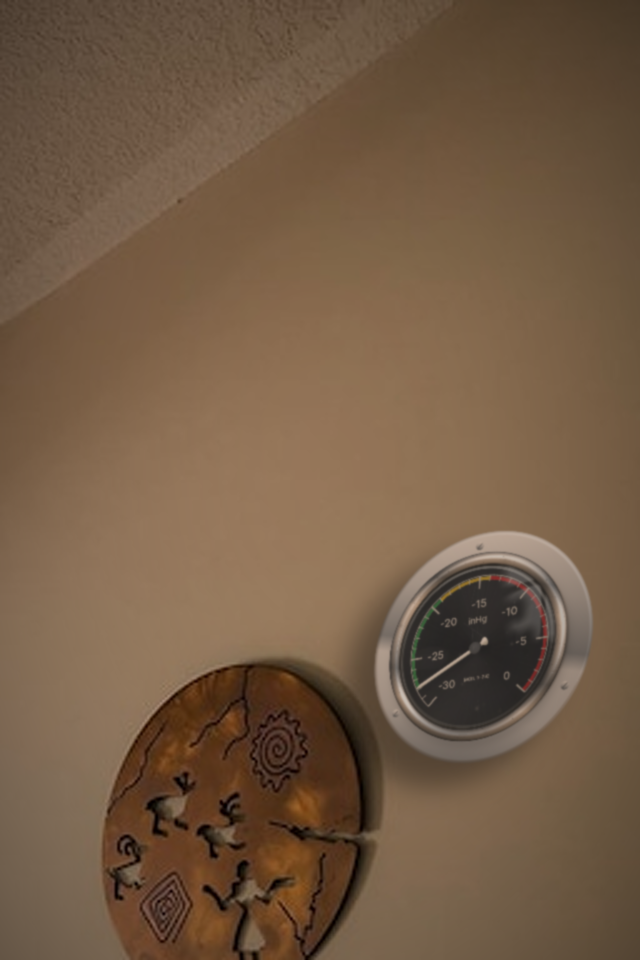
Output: -28 (inHg)
